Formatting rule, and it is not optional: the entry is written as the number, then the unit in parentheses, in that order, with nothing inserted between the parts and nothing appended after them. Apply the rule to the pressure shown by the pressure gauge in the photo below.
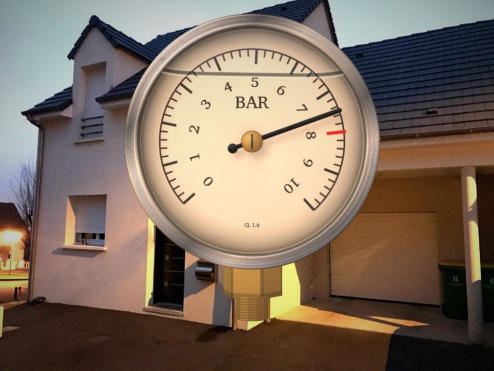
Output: 7.5 (bar)
